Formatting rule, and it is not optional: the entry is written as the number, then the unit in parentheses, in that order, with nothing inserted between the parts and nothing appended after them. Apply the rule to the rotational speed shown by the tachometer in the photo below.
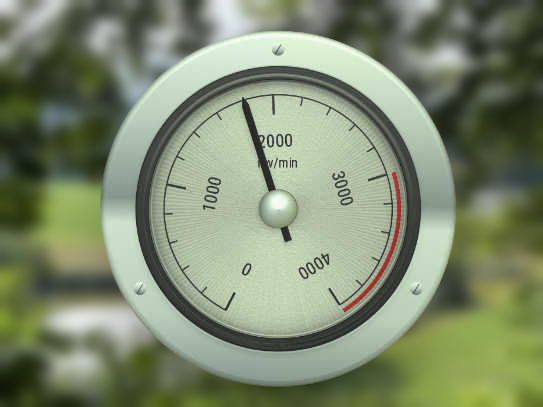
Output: 1800 (rpm)
